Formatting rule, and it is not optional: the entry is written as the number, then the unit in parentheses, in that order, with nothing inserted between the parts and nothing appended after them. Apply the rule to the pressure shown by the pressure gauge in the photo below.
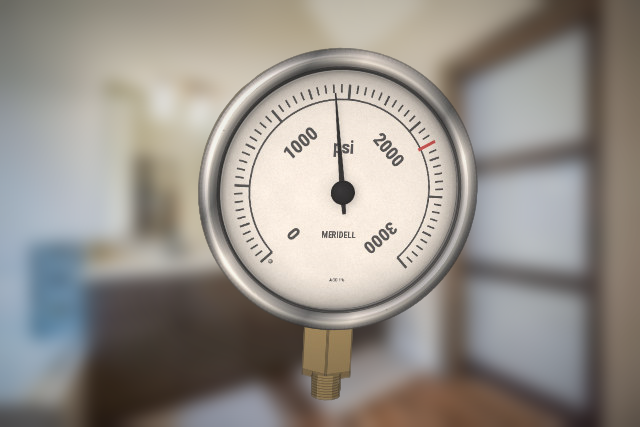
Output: 1400 (psi)
